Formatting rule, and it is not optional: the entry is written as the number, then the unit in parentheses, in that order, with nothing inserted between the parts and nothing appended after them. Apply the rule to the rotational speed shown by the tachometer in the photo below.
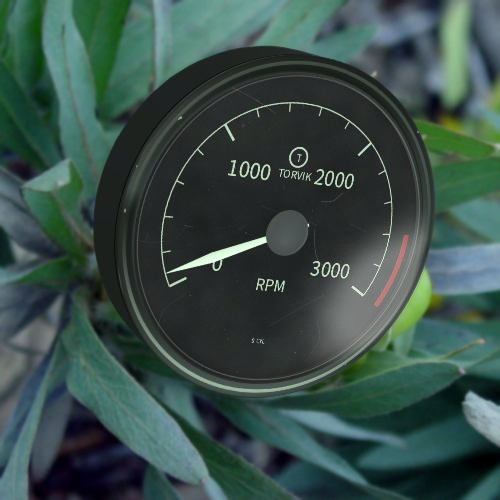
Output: 100 (rpm)
